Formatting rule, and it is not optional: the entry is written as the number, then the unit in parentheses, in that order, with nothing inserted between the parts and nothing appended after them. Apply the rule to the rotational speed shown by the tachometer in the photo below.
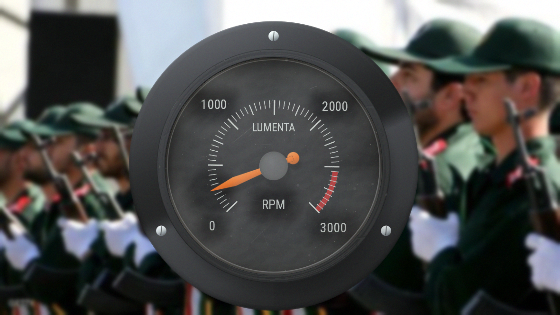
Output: 250 (rpm)
